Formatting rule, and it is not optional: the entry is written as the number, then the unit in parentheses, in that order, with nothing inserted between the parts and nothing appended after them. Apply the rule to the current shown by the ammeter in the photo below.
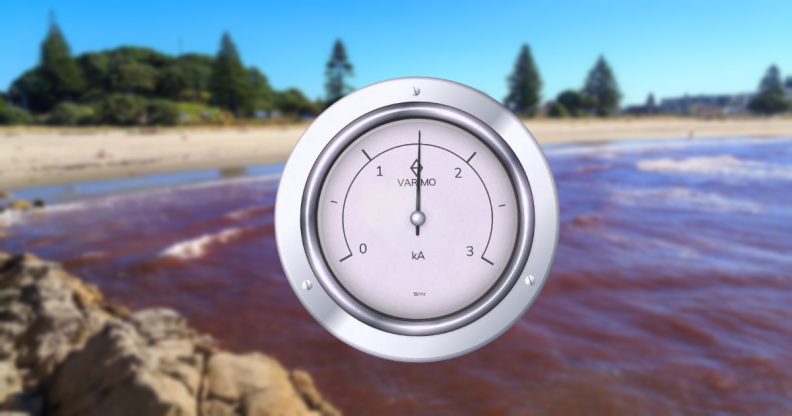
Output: 1.5 (kA)
